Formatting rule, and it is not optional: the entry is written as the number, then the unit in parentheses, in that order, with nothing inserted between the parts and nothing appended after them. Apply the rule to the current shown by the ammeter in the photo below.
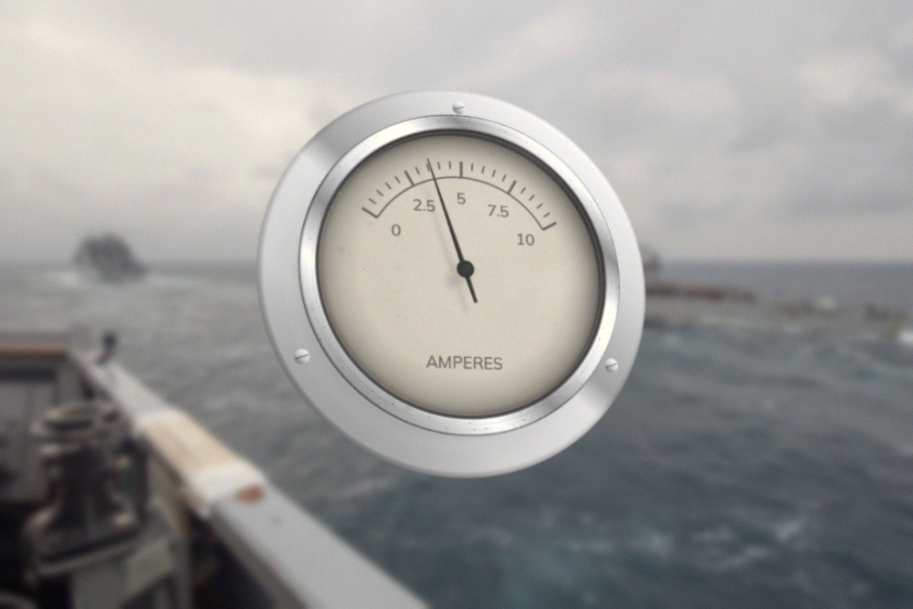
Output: 3.5 (A)
